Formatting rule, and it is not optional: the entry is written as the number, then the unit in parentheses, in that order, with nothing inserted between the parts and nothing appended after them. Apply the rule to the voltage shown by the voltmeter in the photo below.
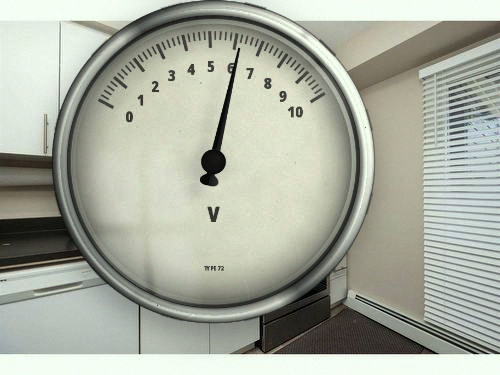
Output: 6.2 (V)
